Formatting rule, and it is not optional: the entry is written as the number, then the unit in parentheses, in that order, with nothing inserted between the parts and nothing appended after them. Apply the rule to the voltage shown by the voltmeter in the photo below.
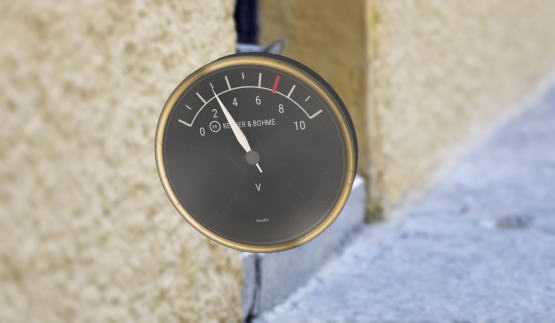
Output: 3 (V)
